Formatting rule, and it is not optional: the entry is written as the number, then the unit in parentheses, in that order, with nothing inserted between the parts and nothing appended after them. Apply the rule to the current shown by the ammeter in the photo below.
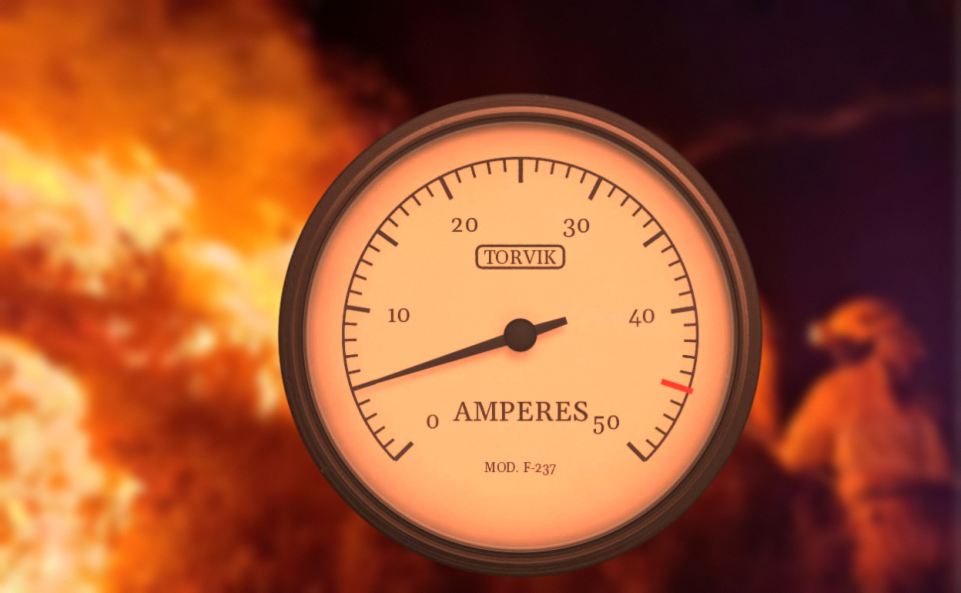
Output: 5 (A)
